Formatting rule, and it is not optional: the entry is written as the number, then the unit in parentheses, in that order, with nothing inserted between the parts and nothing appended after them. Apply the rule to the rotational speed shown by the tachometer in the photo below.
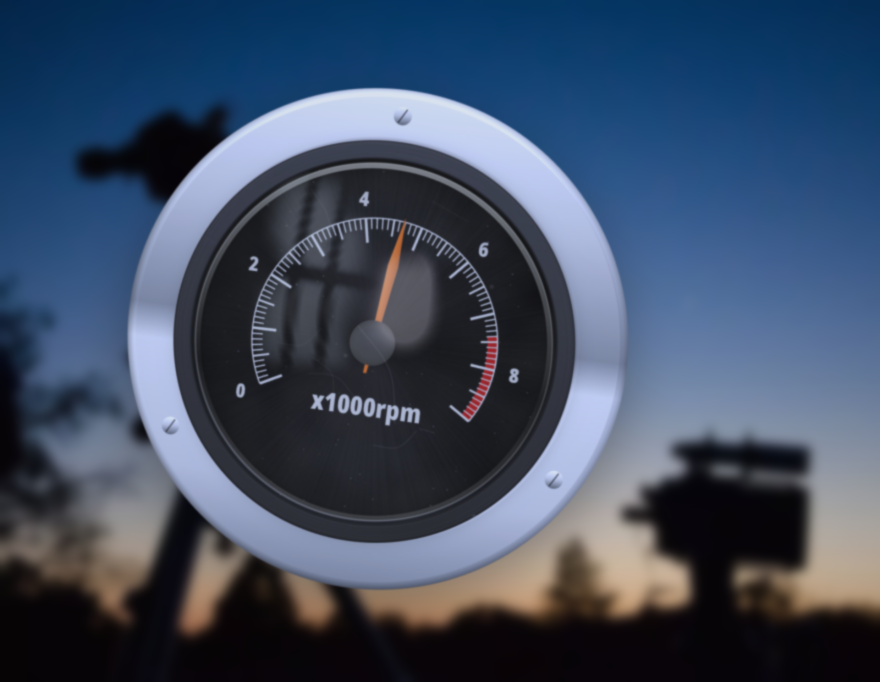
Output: 4700 (rpm)
